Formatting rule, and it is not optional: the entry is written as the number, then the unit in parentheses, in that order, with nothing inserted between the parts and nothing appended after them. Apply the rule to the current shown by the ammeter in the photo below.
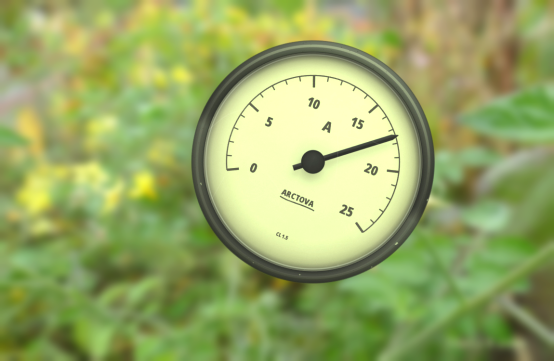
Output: 17.5 (A)
